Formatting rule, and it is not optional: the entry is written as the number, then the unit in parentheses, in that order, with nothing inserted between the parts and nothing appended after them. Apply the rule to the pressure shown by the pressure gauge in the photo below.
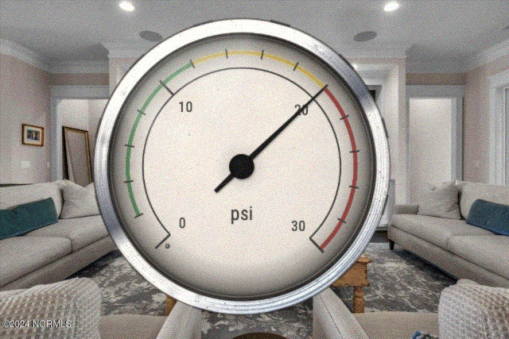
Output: 20 (psi)
